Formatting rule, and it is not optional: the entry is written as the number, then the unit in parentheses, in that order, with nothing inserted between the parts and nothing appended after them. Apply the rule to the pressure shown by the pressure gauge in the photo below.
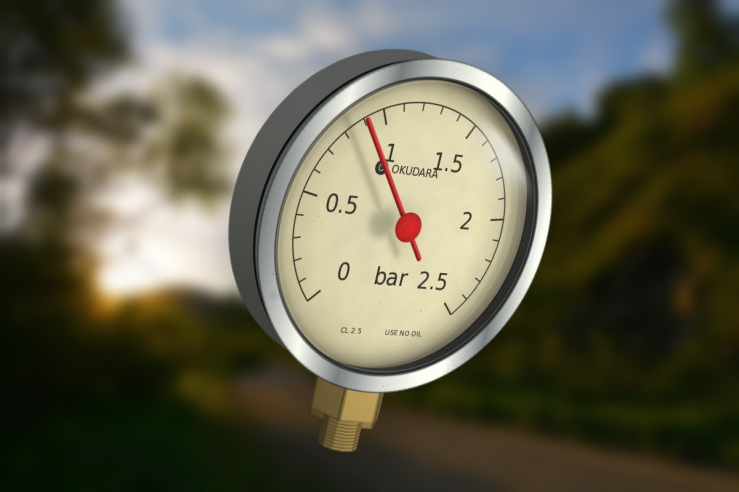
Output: 0.9 (bar)
